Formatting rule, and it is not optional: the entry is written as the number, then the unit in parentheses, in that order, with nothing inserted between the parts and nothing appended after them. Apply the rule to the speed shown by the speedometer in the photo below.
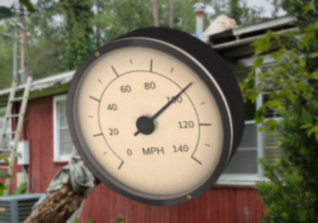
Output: 100 (mph)
